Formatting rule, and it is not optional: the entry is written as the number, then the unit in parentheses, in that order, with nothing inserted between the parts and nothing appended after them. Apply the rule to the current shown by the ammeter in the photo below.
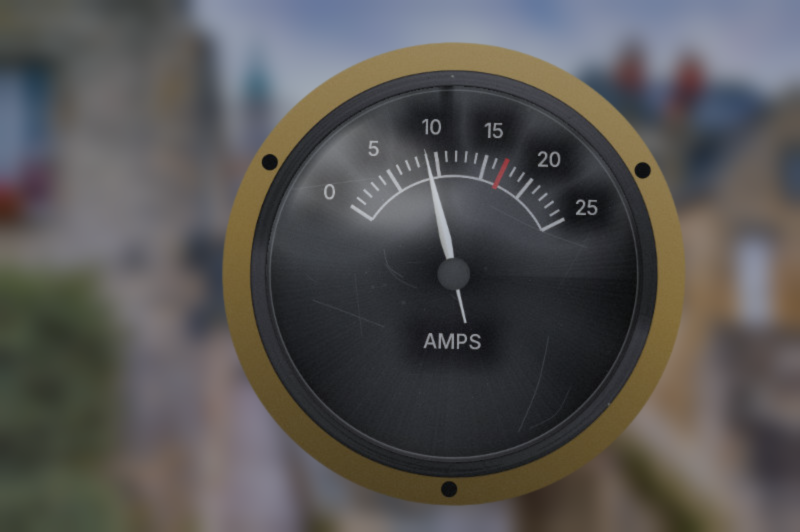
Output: 9 (A)
